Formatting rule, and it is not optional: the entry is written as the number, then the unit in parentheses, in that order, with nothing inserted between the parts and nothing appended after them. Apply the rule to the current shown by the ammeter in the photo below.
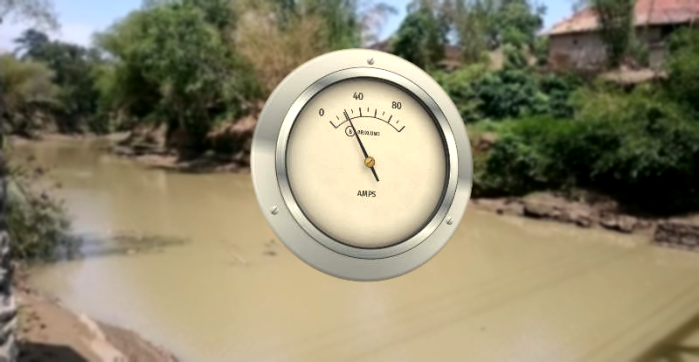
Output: 20 (A)
